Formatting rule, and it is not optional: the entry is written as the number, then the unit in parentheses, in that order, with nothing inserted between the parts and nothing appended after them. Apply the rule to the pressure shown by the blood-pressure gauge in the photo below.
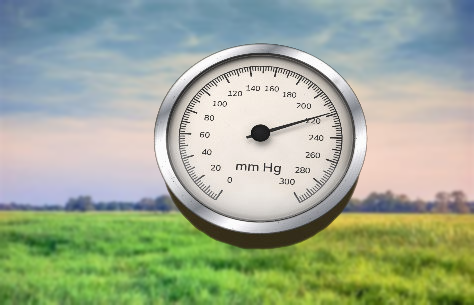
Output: 220 (mmHg)
